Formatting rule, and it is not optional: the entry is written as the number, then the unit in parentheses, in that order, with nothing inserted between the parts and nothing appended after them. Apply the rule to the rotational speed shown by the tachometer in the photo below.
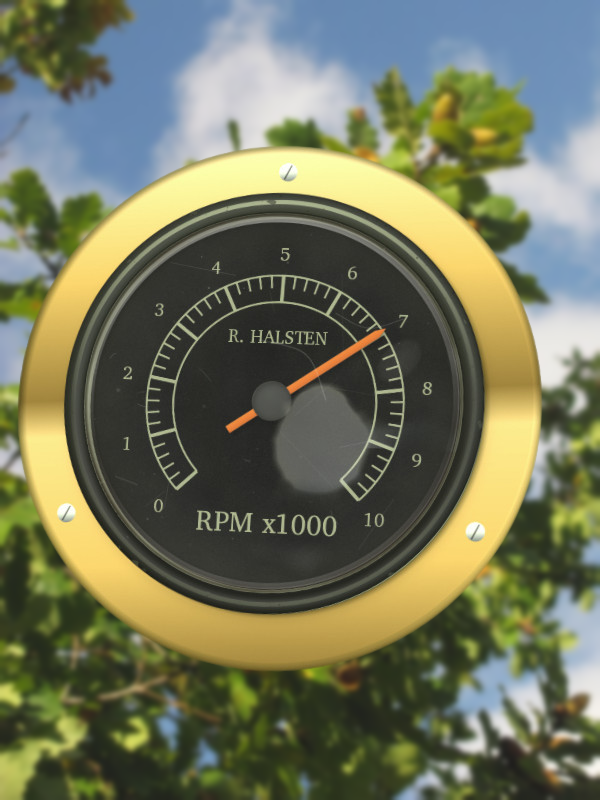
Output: 7000 (rpm)
